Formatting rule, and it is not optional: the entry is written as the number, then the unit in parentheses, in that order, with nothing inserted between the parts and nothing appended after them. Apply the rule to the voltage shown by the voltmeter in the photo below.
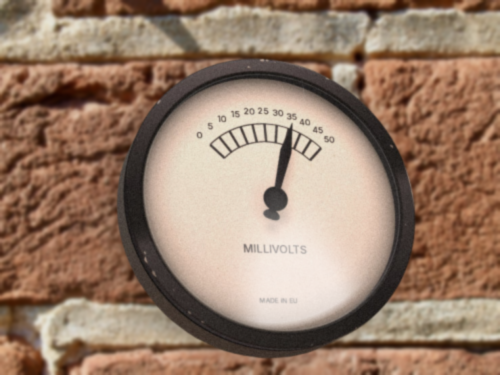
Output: 35 (mV)
